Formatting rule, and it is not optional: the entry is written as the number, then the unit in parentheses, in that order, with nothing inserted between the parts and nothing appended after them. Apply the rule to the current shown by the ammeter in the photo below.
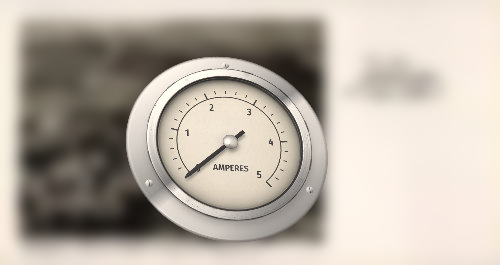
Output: 0 (A)
